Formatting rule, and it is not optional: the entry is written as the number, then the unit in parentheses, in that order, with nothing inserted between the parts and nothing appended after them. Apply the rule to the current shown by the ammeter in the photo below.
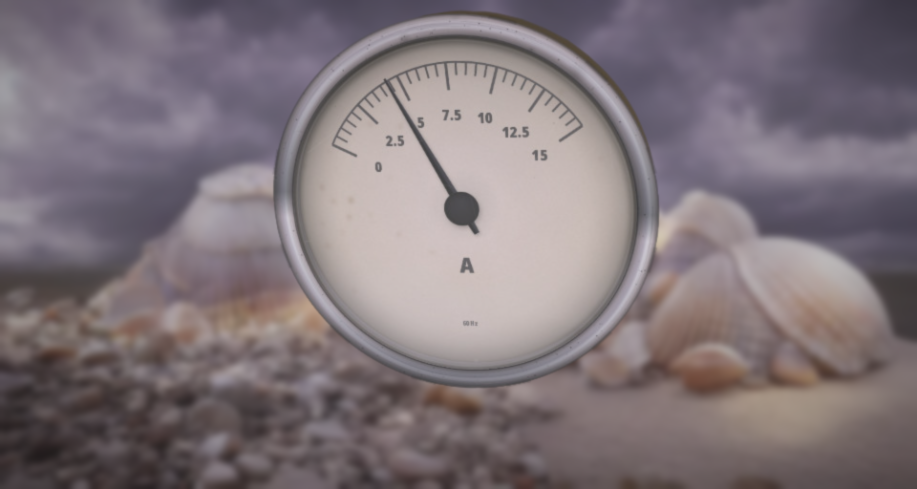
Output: 4.5 (A)
